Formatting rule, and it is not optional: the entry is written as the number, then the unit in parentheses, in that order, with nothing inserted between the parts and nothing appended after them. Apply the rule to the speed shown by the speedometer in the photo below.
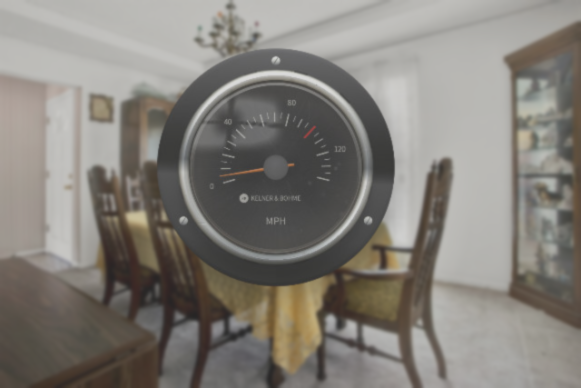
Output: 5 (mph)
